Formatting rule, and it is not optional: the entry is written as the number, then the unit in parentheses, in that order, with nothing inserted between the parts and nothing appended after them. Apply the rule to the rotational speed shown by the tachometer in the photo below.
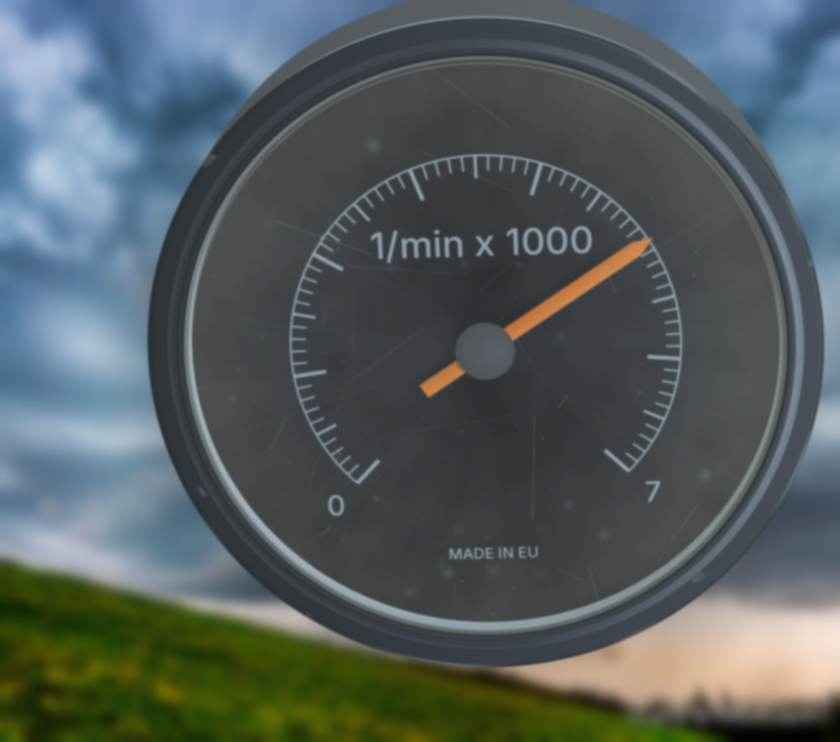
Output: 5000 (rpm)
